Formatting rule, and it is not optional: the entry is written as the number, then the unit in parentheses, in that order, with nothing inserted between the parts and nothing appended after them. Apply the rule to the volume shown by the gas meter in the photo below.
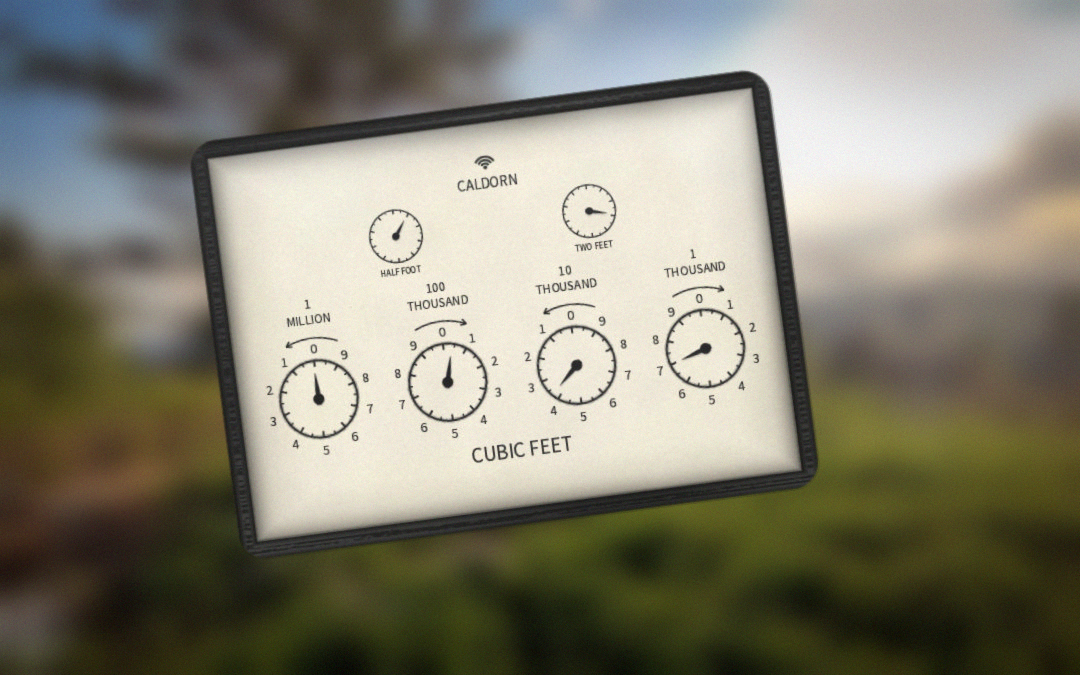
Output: 3700 (ft³)
